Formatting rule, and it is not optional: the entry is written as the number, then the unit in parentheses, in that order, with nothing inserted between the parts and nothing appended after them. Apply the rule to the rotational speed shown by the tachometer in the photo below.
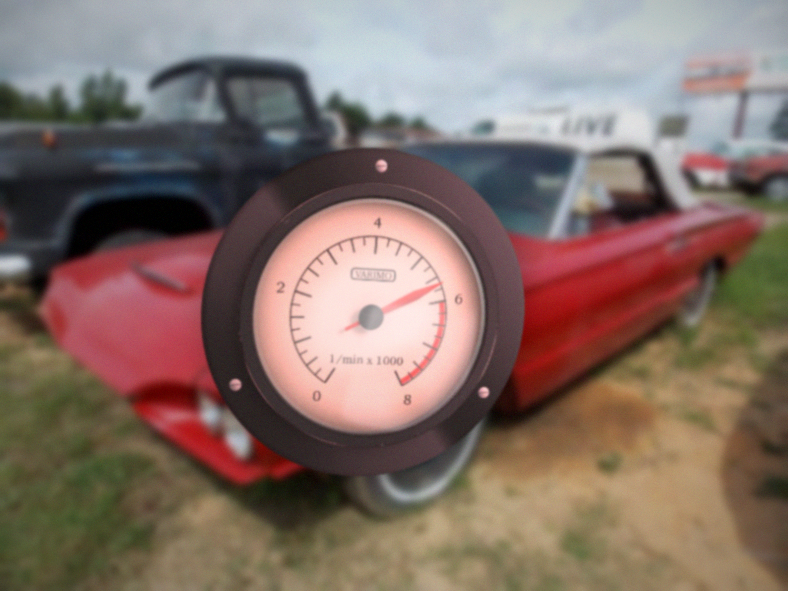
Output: 5625 (rpm)
